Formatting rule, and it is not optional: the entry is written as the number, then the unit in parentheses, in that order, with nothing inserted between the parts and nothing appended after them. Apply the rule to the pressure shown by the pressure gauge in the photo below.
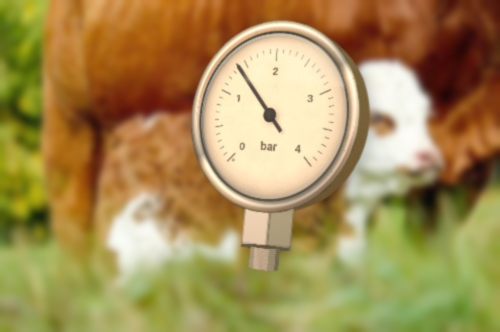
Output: 1.4 (bar)
